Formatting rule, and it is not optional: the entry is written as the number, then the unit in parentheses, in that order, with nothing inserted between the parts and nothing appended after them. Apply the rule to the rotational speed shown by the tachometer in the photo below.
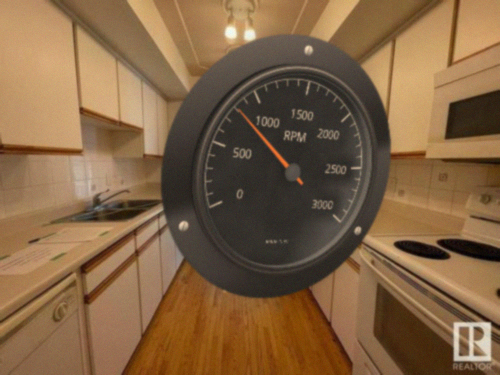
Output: 800 (rpm)
